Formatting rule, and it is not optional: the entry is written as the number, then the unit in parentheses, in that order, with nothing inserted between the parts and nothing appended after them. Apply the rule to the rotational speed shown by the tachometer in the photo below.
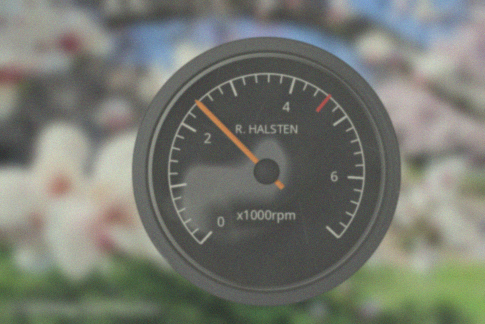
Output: 2400 (rpm)
